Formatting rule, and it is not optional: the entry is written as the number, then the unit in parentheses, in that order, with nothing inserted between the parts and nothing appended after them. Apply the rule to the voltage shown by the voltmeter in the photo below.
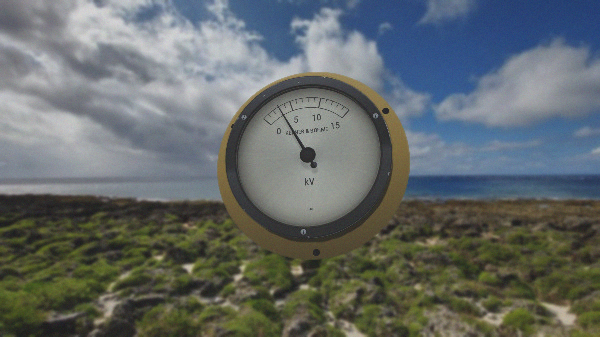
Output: 3 (kV)
